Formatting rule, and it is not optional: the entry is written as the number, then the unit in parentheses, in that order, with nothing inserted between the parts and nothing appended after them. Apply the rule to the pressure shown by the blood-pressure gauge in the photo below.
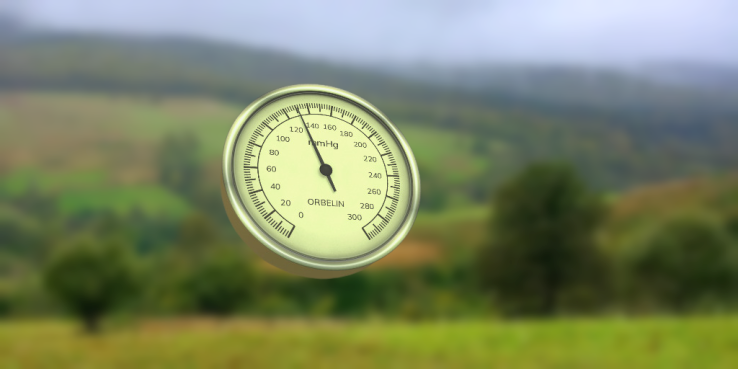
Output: 130 (mmHg)
